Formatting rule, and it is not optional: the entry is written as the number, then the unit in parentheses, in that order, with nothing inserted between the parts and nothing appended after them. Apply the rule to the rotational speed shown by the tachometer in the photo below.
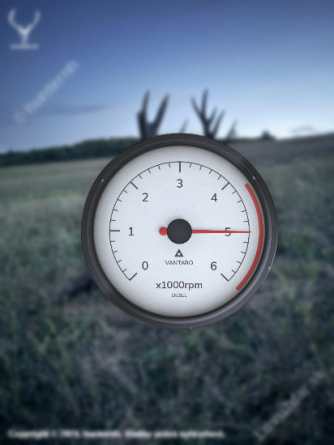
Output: 5000 (rpm)
